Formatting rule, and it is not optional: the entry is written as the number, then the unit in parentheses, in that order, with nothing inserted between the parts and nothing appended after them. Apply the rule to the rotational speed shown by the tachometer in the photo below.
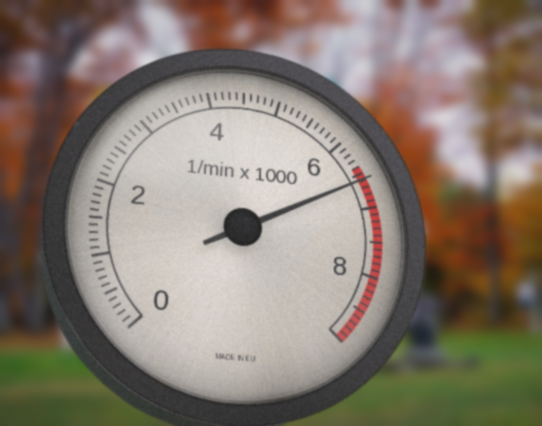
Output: 6600 (rpm)
